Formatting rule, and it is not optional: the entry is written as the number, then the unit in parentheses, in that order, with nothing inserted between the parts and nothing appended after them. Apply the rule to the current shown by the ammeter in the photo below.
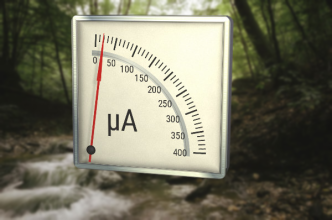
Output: 20 (µA)
